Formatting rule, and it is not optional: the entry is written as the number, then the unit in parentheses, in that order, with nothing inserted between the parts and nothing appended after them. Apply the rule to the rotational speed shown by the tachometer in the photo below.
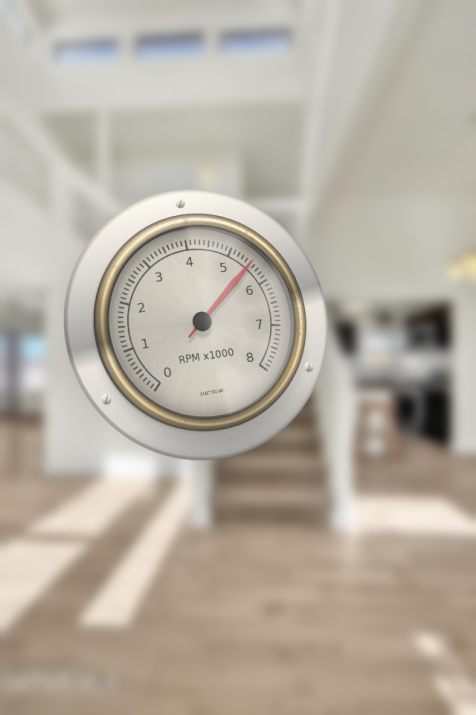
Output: 5500 (rpm)
